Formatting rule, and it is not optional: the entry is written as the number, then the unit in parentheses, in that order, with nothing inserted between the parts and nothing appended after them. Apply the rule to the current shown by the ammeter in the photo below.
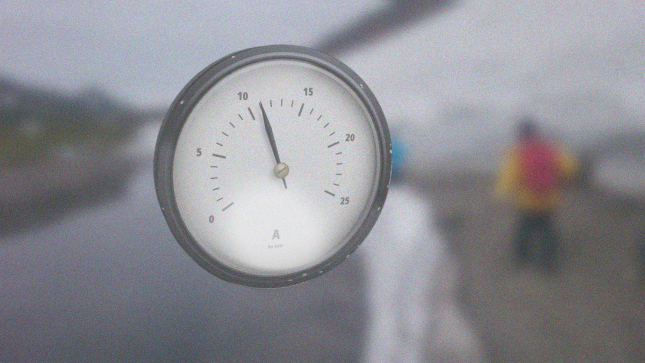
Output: 11 (A)
